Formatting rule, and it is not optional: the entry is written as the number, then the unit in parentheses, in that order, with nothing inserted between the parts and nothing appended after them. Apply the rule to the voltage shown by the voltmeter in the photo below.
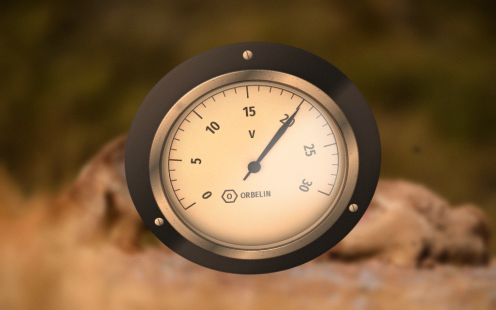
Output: 20 (V)
